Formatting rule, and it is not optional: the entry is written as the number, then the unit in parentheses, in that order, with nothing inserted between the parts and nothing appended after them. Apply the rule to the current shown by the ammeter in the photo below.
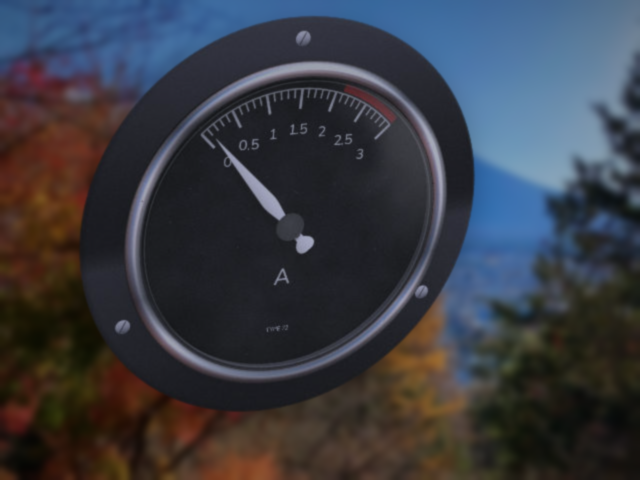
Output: 0.1 (A)
